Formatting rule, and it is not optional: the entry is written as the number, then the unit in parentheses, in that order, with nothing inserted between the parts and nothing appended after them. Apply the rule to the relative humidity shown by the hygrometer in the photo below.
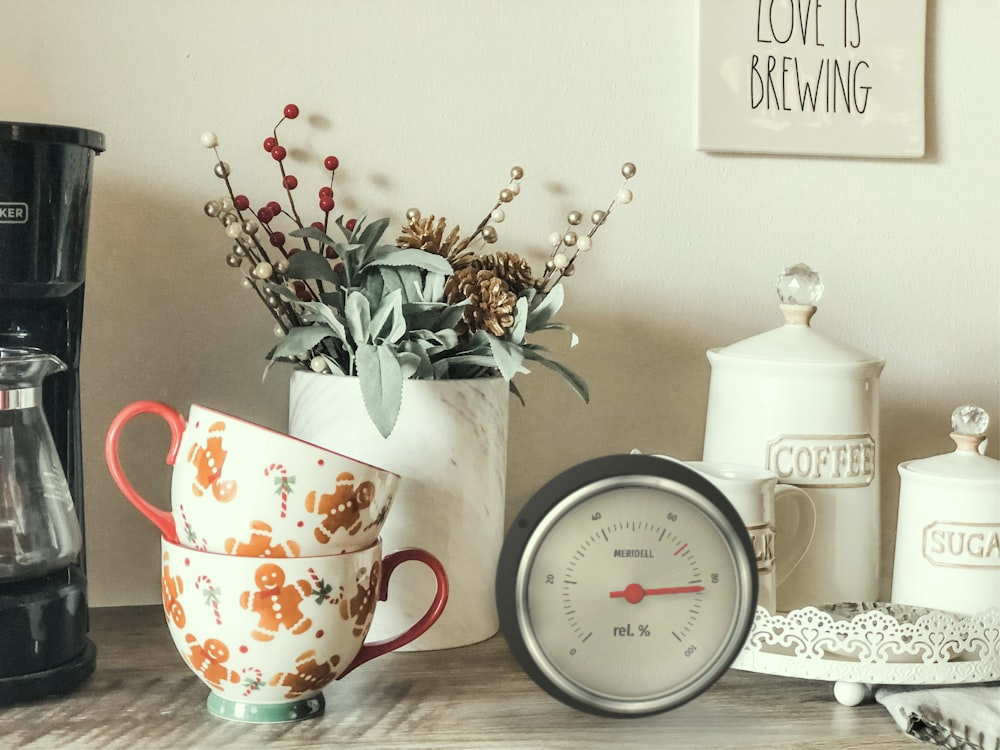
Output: 82 (%)
